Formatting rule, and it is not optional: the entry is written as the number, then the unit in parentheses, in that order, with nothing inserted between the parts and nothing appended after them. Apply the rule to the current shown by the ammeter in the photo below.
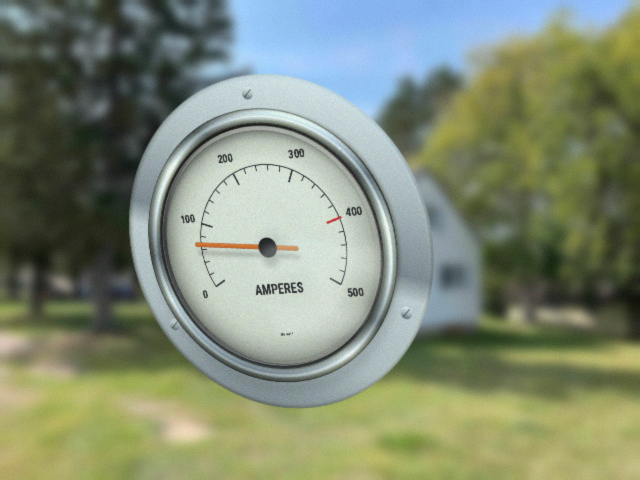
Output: 70 (A)
